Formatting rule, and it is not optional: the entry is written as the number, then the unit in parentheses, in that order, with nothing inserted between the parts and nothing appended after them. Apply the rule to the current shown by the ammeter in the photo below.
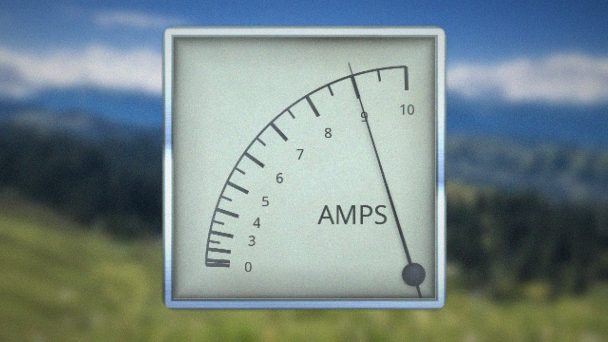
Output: 9 (A)
